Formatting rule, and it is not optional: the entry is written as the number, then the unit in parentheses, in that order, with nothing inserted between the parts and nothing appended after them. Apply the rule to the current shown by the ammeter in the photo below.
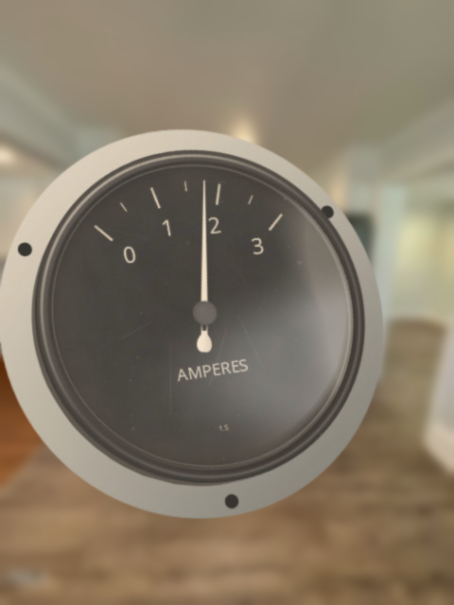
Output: 1.75 (A)
